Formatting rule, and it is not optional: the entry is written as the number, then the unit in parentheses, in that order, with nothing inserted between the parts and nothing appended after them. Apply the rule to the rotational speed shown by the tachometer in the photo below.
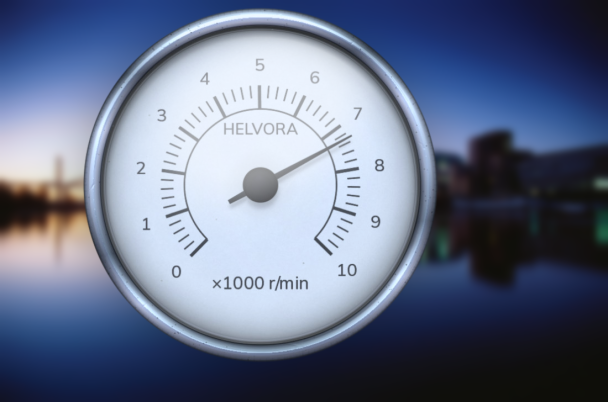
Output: 7300 (rpm)
